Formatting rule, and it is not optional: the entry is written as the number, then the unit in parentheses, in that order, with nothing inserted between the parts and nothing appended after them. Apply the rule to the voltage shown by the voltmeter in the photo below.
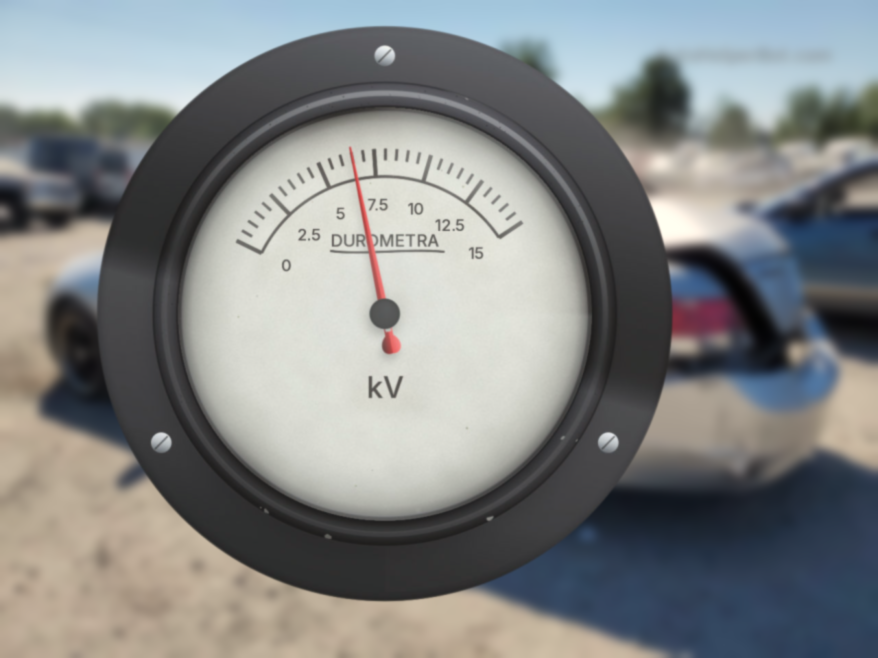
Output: 6.5 (kV)
